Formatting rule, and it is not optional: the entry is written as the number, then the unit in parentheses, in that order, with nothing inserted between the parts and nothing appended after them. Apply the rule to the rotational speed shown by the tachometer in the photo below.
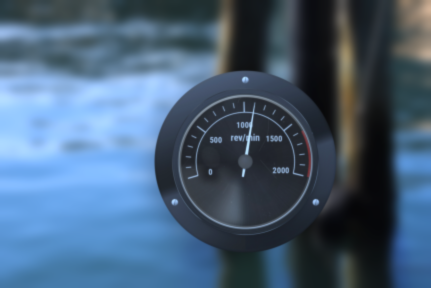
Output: 1100 (rpm)
